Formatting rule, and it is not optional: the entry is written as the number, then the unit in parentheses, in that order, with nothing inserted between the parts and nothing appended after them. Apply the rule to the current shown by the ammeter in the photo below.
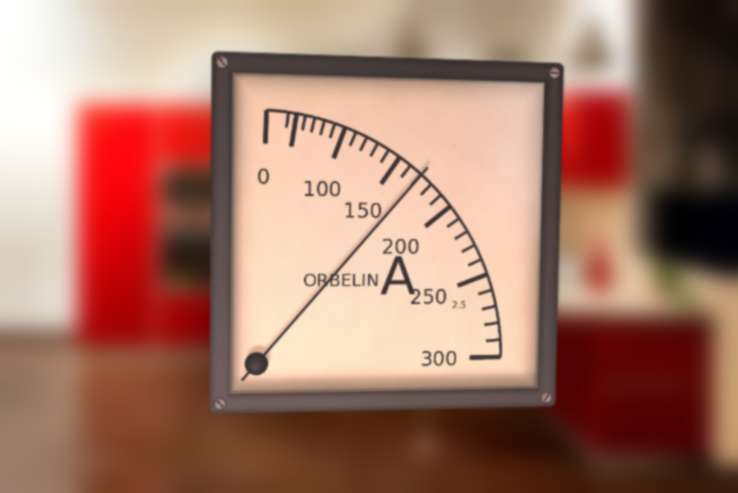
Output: 170 (A)
